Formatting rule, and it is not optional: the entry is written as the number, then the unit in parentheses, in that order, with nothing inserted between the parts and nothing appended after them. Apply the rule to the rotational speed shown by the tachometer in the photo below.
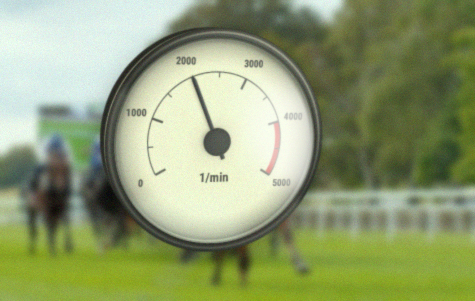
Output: 2000 (rpm)
